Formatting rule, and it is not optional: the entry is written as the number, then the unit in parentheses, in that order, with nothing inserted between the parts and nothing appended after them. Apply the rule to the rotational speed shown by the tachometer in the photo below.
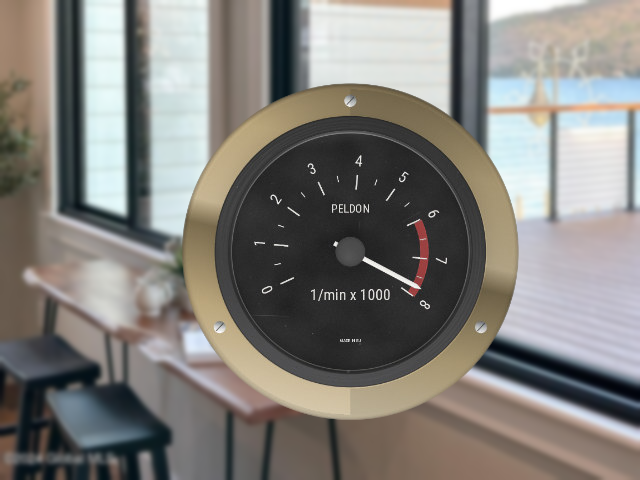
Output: 7750 (rpm)
